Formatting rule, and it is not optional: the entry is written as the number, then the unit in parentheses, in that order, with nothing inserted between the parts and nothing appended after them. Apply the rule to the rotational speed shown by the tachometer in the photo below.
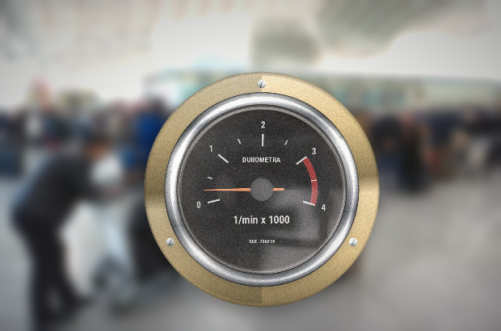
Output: 250 (rpm)
